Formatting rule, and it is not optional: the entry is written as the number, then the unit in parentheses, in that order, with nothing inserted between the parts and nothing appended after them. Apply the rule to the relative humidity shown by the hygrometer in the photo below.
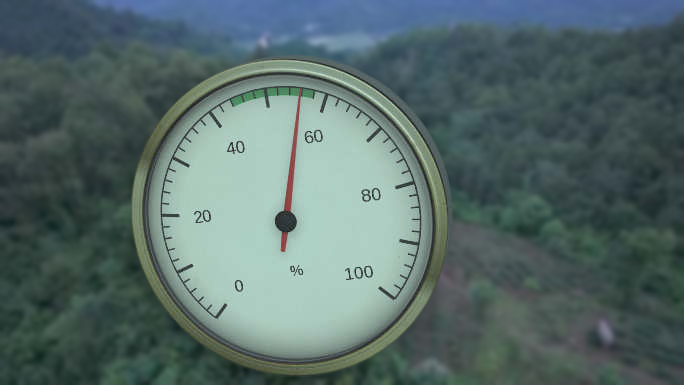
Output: 56 (%)
